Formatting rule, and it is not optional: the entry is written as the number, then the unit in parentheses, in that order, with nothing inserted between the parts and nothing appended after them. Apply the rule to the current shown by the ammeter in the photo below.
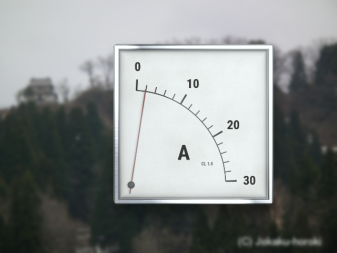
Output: 2 (A)
